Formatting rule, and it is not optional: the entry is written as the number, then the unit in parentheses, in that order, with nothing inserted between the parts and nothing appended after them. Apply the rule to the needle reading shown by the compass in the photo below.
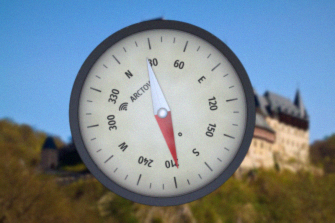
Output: 205 (°)
